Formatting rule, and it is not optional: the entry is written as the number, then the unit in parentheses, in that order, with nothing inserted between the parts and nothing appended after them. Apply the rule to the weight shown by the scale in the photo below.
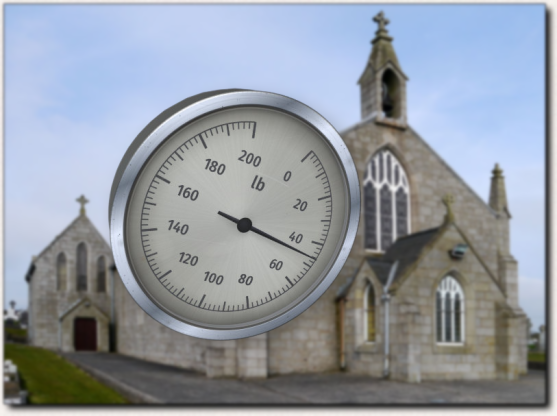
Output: 46 (lb)
